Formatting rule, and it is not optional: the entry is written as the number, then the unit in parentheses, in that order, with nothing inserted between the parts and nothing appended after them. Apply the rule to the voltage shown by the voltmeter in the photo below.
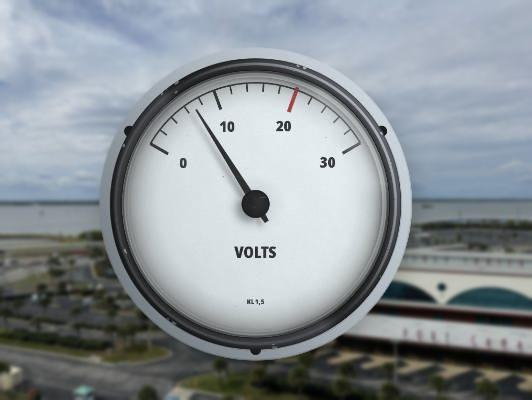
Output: 7 (V)
